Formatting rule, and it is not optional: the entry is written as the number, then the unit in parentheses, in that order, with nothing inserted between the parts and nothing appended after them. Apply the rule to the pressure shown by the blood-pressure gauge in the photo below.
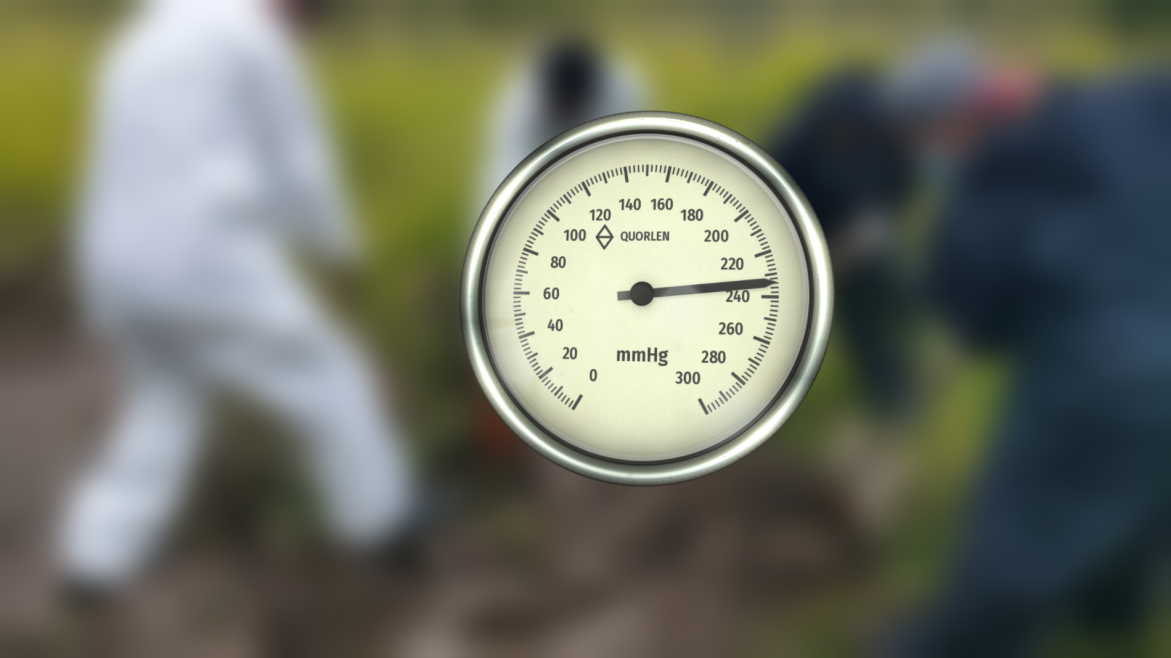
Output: 234 (mmHg)
